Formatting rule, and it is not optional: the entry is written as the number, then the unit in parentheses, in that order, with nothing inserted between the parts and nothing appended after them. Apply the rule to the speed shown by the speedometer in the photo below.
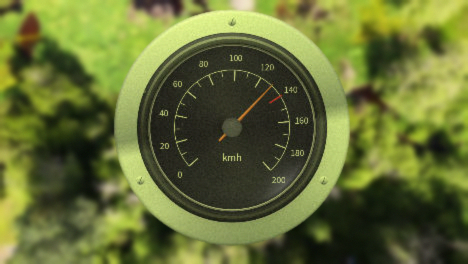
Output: 130 (km/h)
